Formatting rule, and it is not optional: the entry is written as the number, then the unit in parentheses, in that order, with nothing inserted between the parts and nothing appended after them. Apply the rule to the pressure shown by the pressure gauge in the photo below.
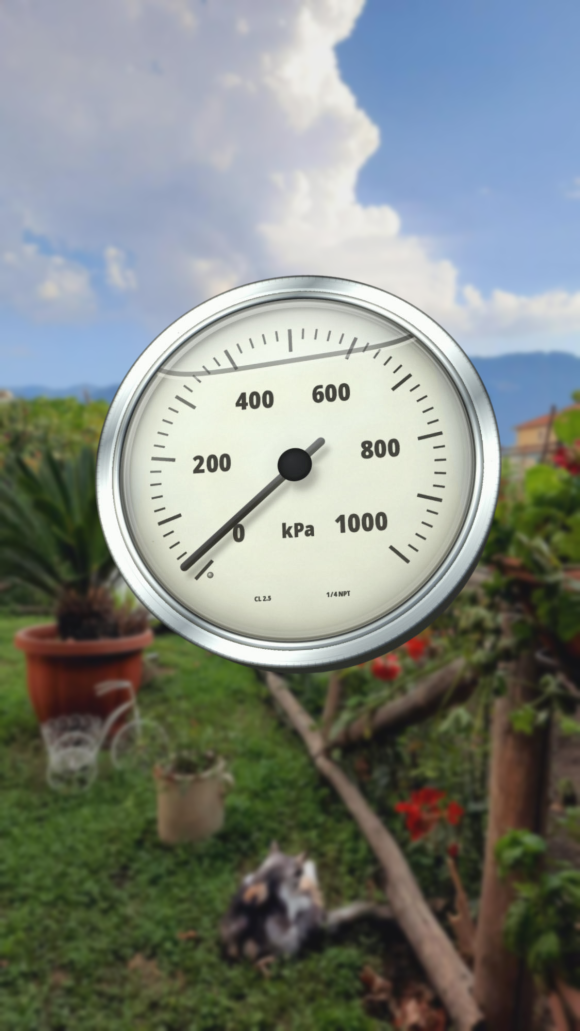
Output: 20 (kPa)
